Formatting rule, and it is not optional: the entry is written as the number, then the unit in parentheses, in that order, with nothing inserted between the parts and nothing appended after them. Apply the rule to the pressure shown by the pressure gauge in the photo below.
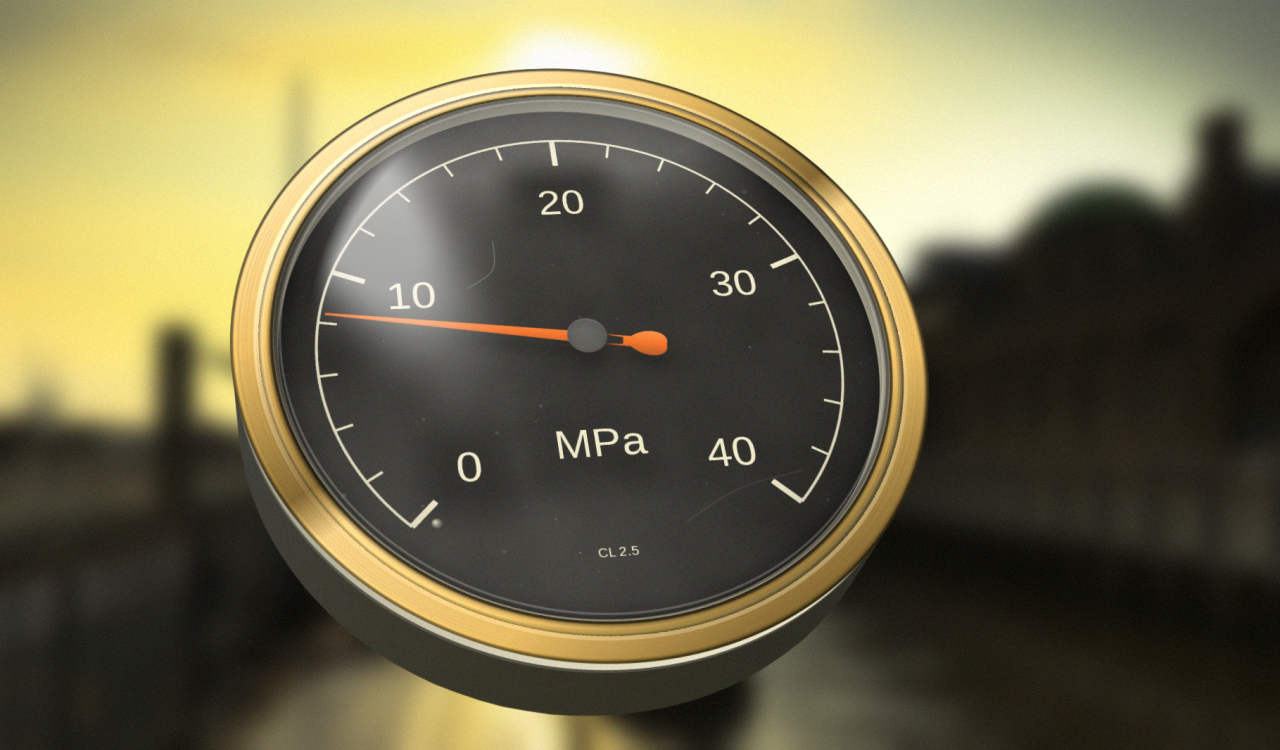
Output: 8 (MPa)
